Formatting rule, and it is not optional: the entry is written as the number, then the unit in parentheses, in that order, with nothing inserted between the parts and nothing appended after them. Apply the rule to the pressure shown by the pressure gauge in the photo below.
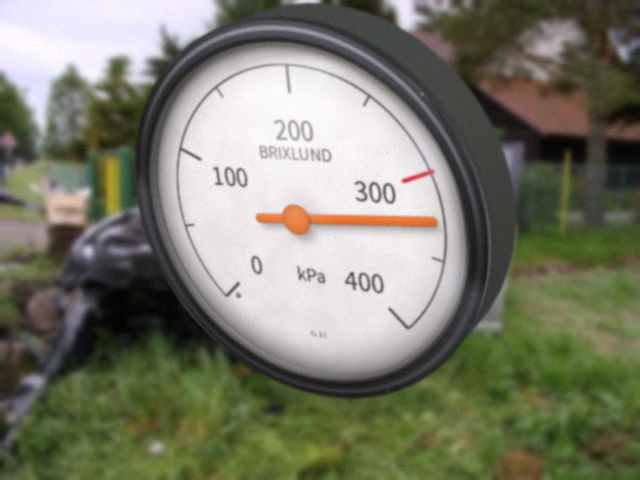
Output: 325 (kPa)
